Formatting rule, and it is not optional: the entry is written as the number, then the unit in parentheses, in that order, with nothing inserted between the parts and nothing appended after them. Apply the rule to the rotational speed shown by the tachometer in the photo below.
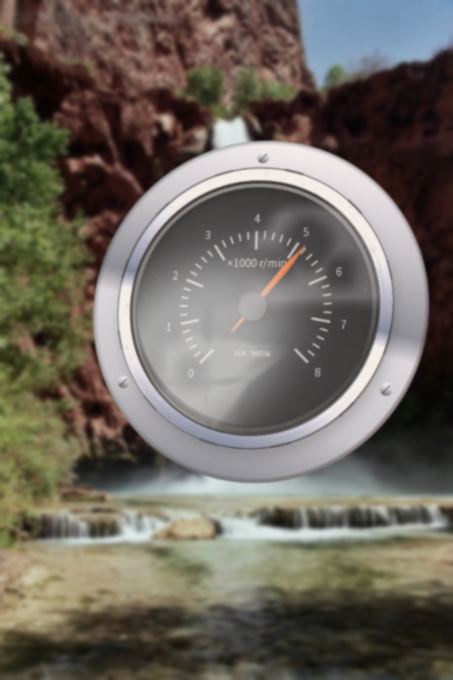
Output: 5200 (rpm)
